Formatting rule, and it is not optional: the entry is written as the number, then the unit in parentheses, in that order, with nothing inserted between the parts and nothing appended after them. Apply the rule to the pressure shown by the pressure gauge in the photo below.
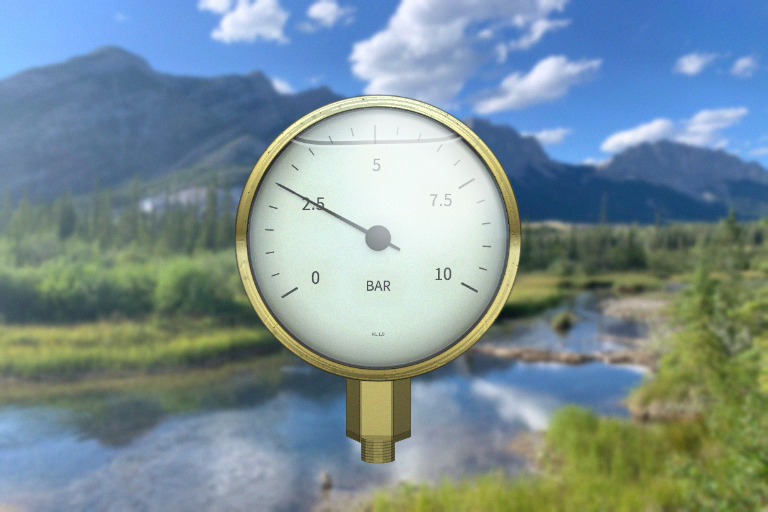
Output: 2.5 (bar)
